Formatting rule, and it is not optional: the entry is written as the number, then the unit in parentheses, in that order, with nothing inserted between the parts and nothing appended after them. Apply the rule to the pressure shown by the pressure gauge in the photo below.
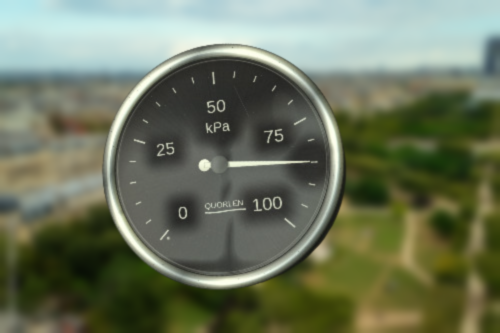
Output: 85 (kPa)
